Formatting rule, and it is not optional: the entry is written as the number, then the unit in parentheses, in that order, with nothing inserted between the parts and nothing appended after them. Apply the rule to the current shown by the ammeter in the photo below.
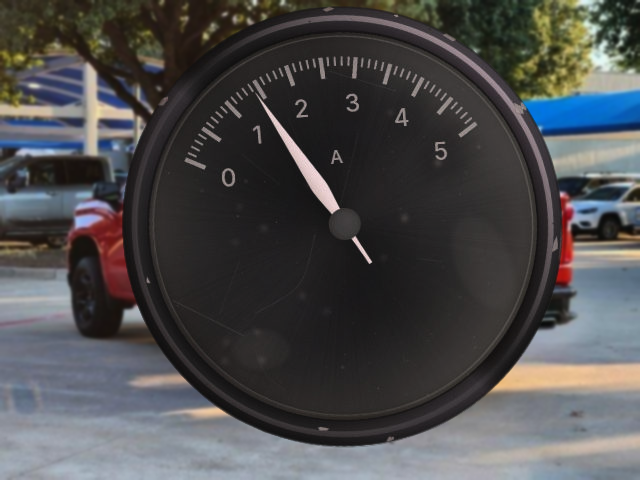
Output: 1.4 (A)
